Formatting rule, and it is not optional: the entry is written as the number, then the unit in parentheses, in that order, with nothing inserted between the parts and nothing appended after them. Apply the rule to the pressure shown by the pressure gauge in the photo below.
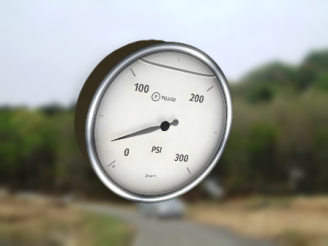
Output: 25 (psi)
